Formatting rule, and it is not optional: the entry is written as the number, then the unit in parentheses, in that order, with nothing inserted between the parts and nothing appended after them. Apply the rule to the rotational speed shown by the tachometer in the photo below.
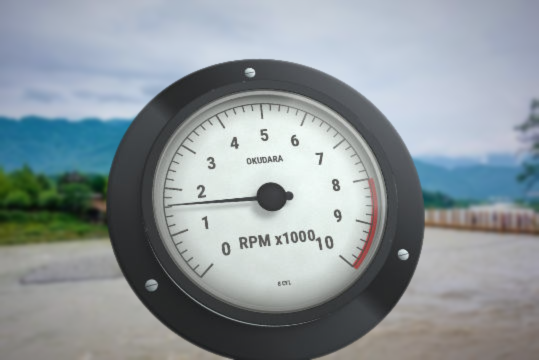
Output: 1600 (rpm)
